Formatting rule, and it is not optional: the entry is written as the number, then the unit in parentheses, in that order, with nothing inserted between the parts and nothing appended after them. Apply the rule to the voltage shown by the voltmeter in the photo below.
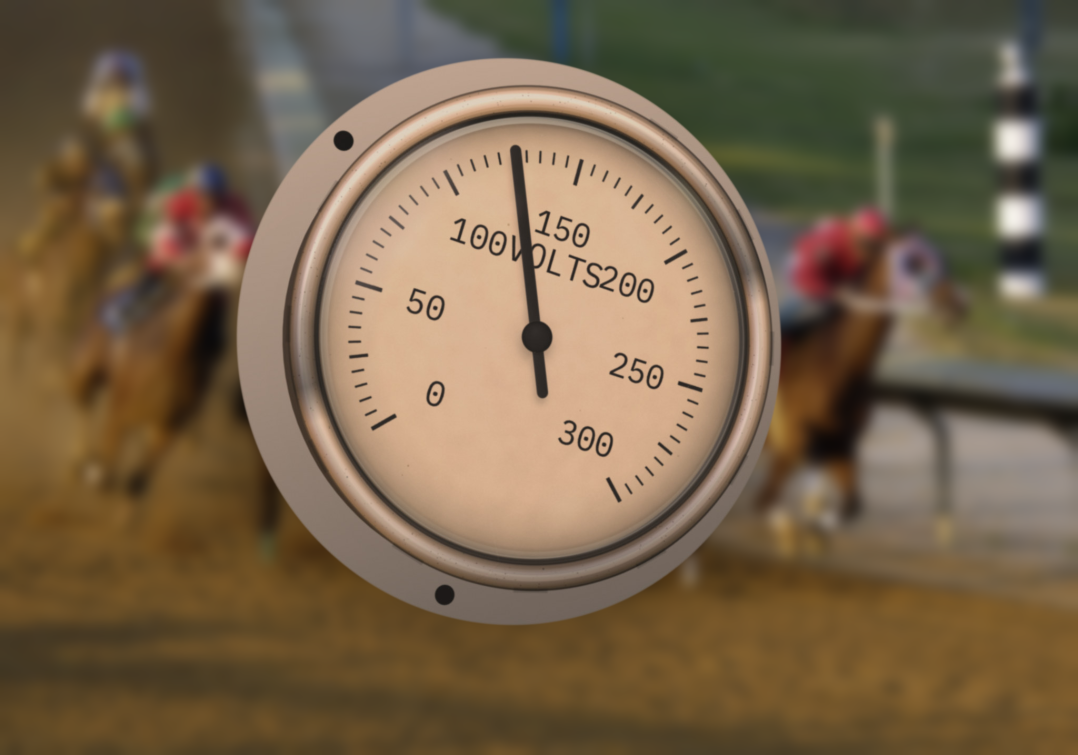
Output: 125 (V)
